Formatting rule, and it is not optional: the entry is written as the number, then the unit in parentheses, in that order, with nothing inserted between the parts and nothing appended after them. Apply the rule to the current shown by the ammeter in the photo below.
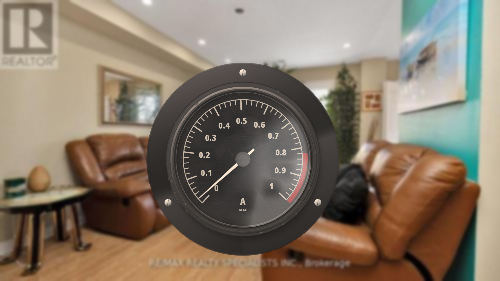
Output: 0.02 (A)
